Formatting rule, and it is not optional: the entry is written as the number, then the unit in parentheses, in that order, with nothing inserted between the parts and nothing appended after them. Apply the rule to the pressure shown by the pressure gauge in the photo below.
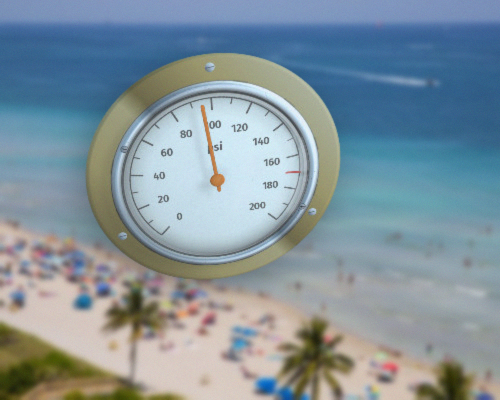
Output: 95 (psi)
